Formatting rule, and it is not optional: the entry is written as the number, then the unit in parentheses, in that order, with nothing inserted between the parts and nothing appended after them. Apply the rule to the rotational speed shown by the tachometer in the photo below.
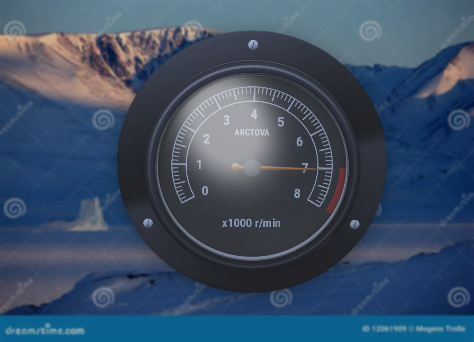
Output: 7000 (rpm)
